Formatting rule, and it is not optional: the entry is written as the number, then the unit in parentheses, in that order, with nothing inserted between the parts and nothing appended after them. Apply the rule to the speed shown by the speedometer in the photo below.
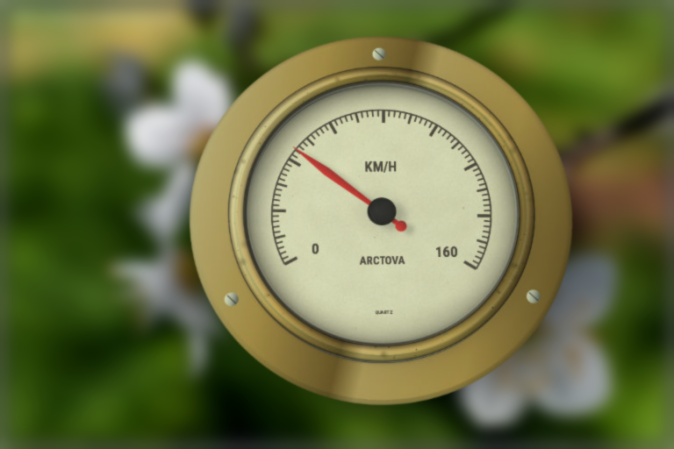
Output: 44 (km/h)
